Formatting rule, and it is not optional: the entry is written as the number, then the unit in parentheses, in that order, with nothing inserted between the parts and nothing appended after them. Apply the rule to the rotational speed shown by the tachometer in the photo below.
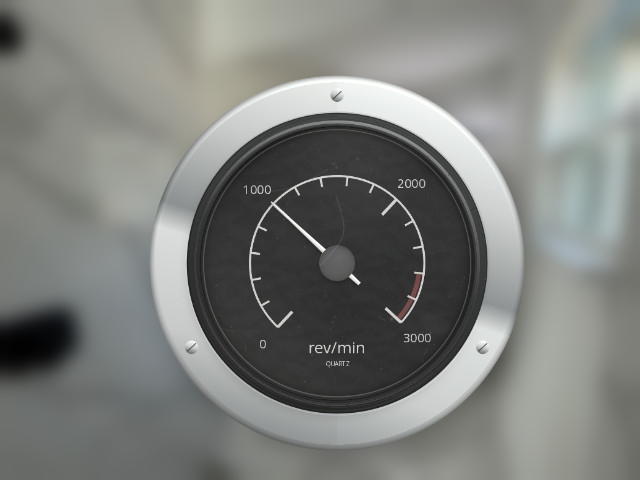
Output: 1000 (rpm)
